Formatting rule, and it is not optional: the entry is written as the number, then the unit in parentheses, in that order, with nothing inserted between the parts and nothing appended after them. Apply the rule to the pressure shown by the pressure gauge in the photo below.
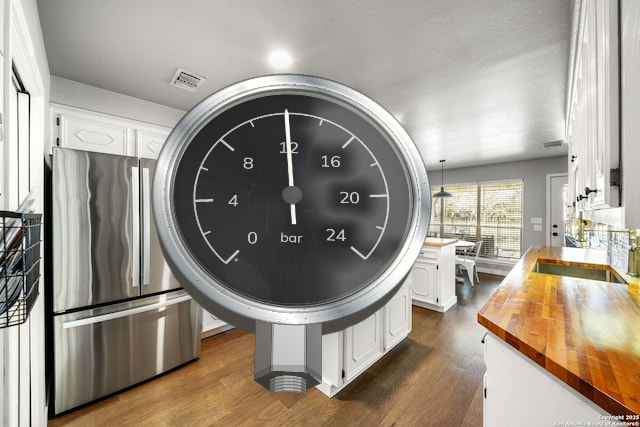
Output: 12 (bar)
